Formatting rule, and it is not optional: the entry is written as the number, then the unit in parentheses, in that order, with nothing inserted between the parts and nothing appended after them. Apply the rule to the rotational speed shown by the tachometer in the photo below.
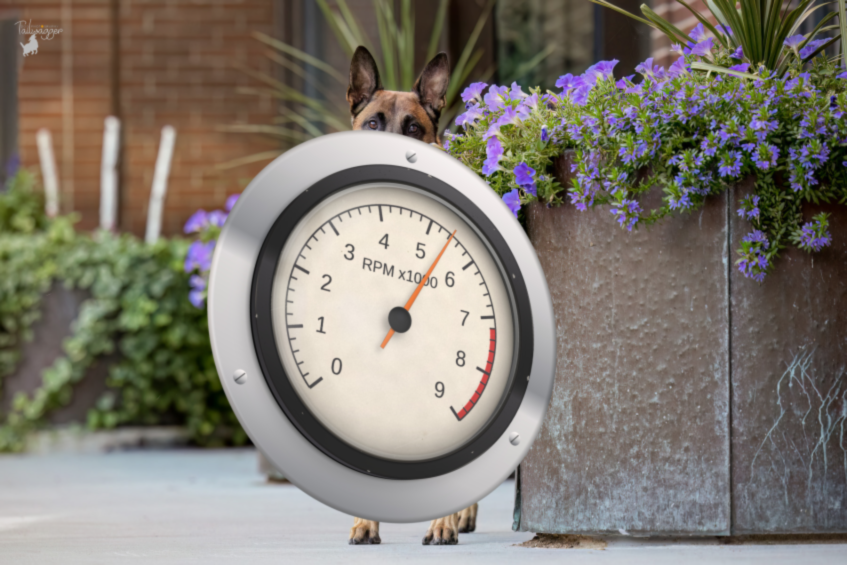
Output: 5400 (rpm)
